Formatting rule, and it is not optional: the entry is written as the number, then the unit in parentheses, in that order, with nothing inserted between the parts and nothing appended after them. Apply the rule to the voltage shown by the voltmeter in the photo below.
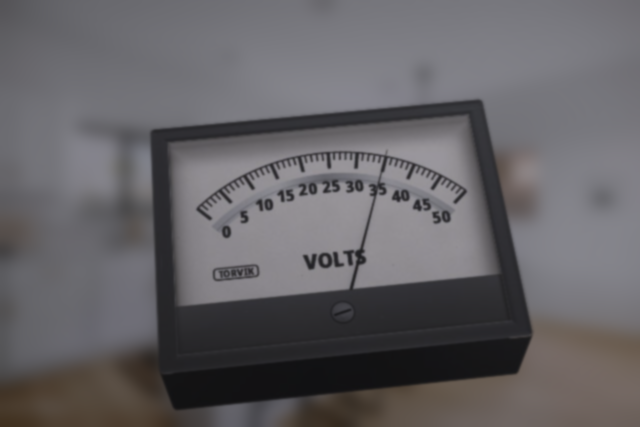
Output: 35 (V)
